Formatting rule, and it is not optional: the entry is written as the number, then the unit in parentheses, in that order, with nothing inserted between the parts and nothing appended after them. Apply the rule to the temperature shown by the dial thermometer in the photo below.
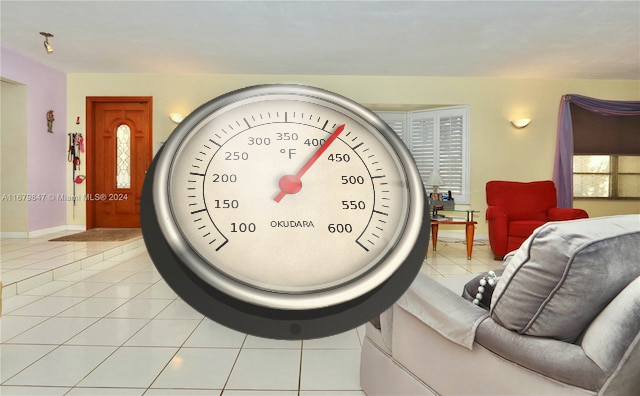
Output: 420 (°F)
